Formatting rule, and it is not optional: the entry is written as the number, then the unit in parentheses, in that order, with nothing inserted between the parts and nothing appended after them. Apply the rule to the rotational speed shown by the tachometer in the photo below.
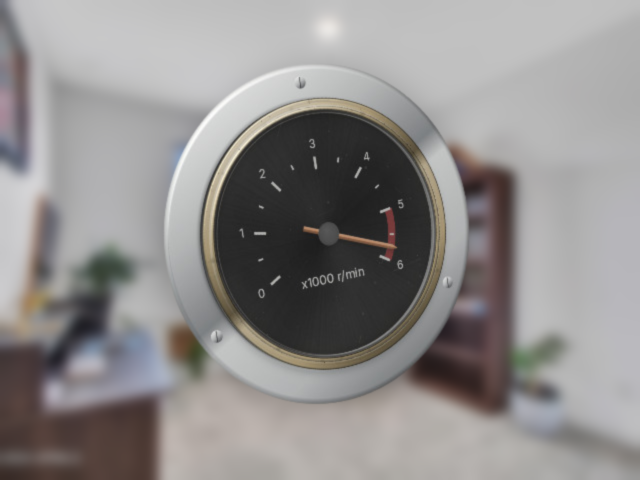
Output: 5750 (rpm)
